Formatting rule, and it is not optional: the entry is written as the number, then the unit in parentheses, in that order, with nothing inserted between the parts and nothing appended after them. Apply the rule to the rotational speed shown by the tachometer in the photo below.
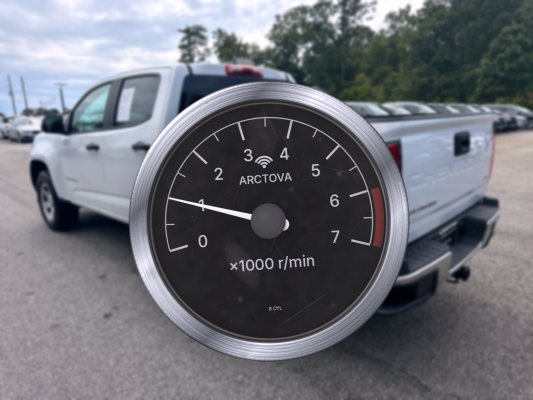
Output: 1000 (rpm)
